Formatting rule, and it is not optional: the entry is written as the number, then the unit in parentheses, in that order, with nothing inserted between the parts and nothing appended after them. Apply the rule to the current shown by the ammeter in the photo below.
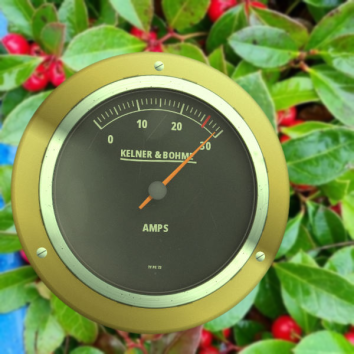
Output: 29 (A)
